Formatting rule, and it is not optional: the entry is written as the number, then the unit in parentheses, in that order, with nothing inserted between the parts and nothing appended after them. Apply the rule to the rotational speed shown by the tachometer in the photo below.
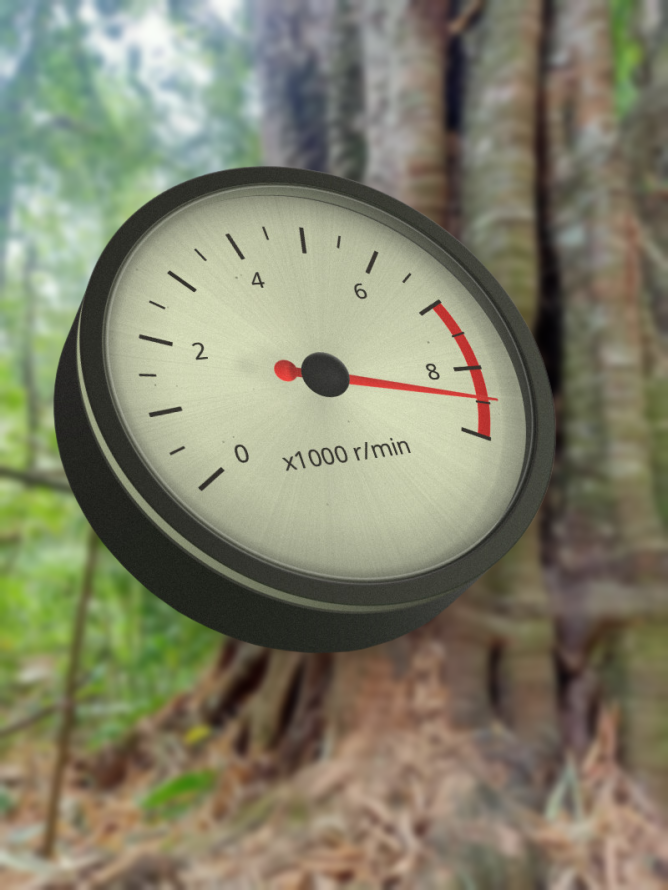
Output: 8500 (rpm)
